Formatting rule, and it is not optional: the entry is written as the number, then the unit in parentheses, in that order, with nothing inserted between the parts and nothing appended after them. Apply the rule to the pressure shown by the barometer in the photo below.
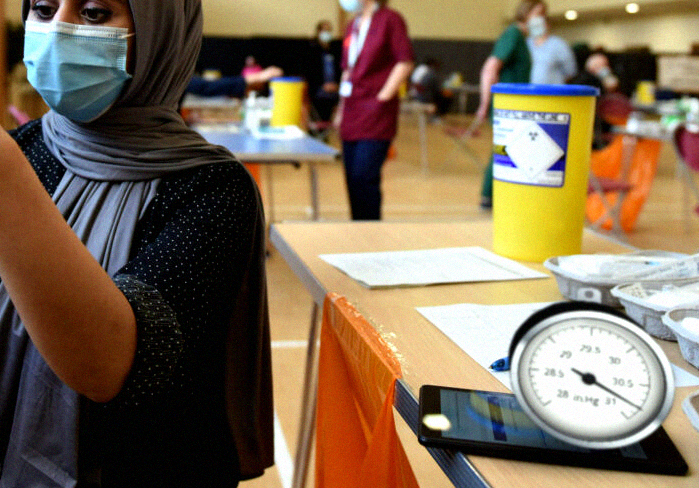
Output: 30.8 (inHg)
